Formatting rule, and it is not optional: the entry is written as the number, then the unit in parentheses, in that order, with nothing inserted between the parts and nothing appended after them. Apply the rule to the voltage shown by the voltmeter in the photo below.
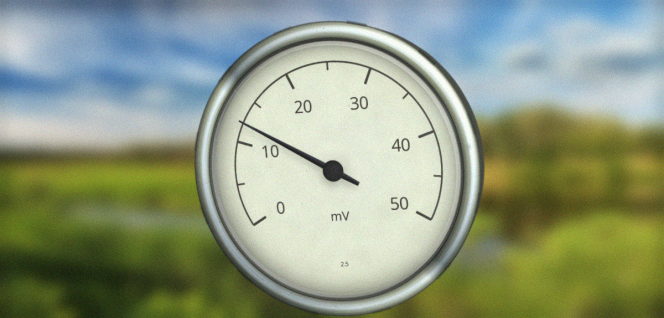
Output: 12.5 (mV)
